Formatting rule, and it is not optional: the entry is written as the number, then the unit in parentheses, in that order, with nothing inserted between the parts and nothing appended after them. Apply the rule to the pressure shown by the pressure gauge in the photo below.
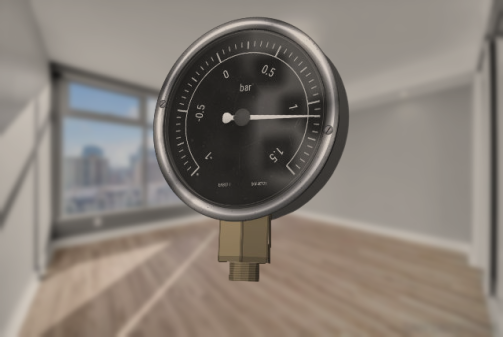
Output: 1.1 (bar)
